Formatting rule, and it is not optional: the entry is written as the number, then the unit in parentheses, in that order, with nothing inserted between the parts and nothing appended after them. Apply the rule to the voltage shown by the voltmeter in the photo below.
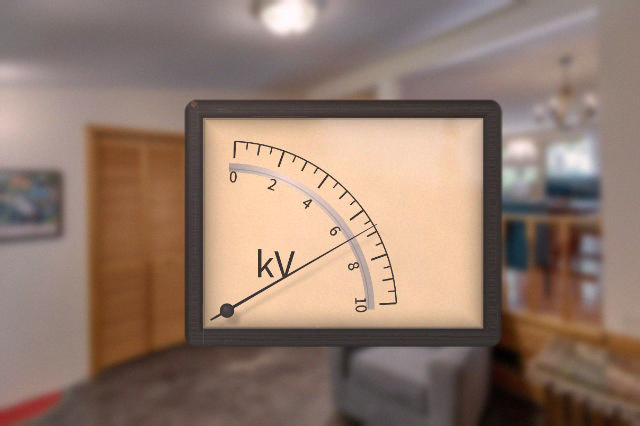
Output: 6.75 (kV)
